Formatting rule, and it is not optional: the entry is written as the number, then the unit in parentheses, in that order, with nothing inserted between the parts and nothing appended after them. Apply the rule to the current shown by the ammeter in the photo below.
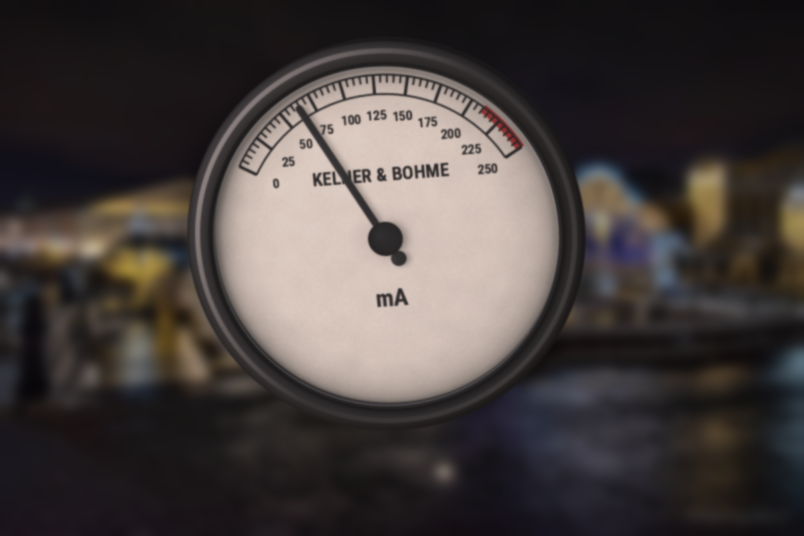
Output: 65 (mA)
